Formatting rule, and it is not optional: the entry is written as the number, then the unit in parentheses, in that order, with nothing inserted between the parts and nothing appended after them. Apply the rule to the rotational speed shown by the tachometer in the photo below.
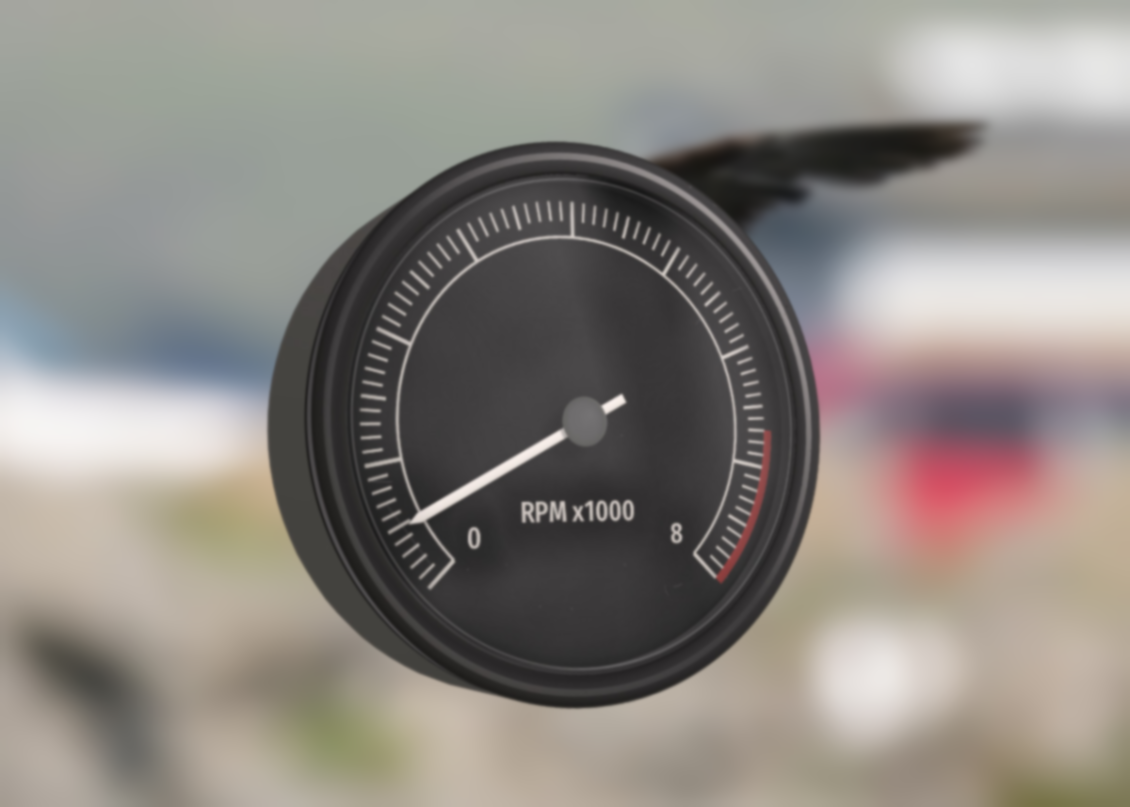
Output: 500 (rpm)
